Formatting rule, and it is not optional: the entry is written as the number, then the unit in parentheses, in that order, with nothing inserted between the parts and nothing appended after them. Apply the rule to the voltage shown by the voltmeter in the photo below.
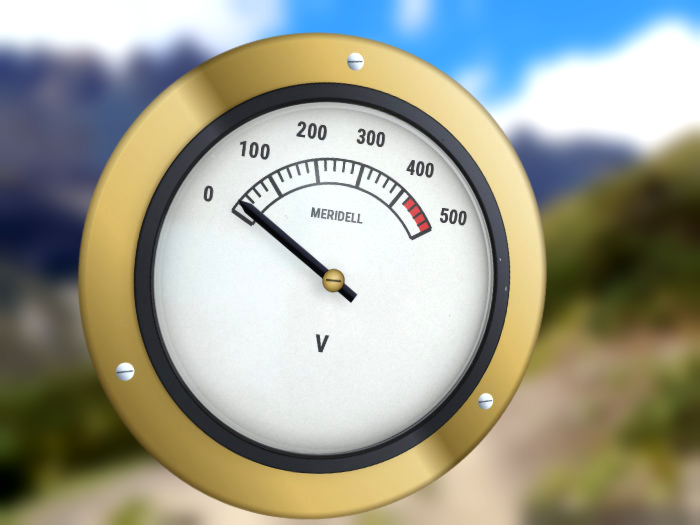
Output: 20 (V)
